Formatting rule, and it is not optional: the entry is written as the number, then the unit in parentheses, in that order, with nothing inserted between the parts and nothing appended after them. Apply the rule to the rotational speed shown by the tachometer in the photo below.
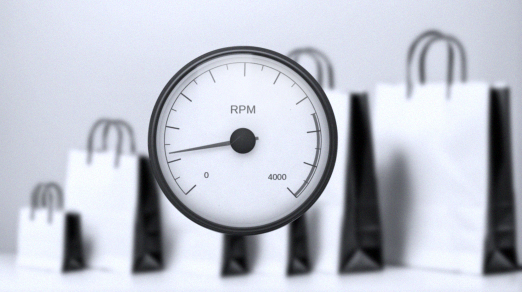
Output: 500 (rpm)
